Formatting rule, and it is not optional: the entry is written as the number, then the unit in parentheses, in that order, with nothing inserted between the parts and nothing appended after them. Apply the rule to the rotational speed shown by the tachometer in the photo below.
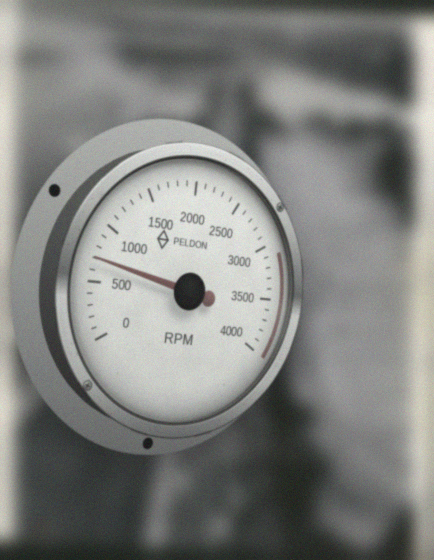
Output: 700 (rpm)
